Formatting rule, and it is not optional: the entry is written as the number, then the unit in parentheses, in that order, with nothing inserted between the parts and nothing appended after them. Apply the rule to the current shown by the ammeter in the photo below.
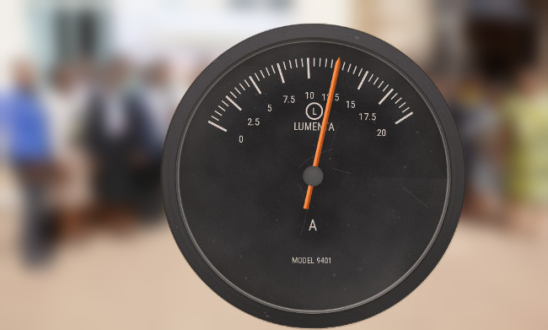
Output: 12.5 (A)
